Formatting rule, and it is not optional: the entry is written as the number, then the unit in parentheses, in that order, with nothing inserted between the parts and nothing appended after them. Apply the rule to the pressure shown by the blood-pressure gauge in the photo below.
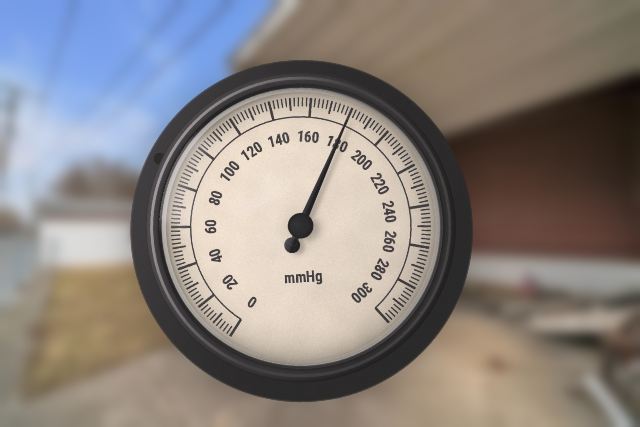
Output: 180 (mmHg)
